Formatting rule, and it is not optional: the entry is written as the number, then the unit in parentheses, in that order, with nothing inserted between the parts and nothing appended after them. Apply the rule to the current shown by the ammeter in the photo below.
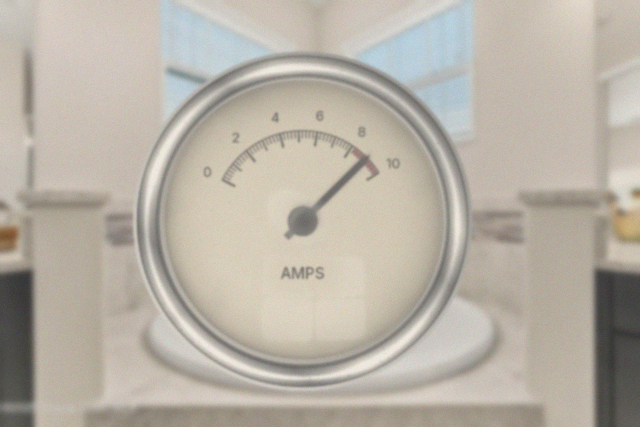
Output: 9 (A)
